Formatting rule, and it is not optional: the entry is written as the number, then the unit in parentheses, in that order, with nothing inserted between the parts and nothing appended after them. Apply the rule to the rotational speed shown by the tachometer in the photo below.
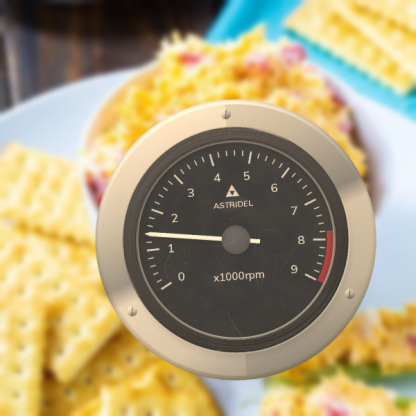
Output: 1400 (rpm)
